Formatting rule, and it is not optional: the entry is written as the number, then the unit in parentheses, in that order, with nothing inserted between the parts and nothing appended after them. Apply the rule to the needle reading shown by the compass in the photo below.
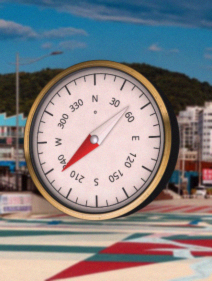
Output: 230 (°)
